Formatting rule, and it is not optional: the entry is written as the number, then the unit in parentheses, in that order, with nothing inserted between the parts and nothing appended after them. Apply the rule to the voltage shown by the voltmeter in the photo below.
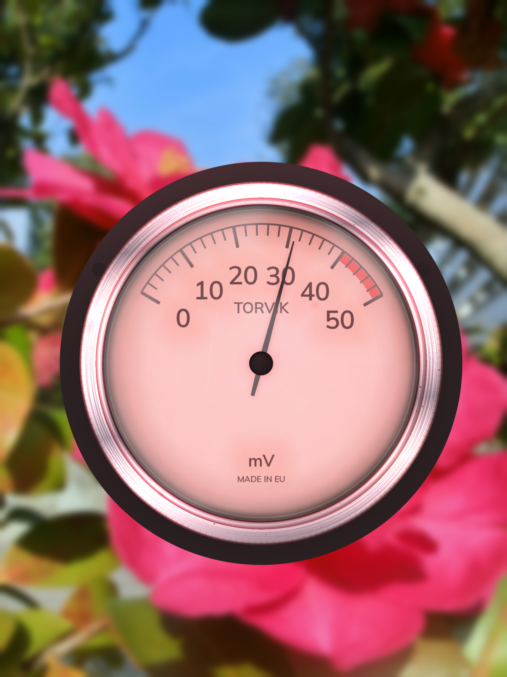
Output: 31 (mV)
